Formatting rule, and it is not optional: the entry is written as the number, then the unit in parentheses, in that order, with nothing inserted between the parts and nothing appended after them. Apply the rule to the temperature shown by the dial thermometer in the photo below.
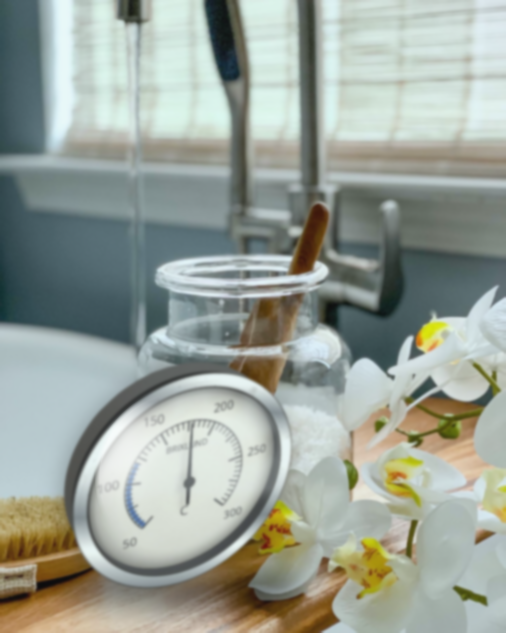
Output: 175 (°C)
